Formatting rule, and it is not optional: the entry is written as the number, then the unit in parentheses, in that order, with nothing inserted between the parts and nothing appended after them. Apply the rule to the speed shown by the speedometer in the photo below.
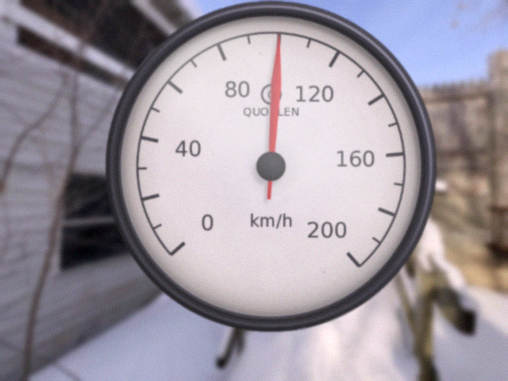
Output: 100 (km/h)
